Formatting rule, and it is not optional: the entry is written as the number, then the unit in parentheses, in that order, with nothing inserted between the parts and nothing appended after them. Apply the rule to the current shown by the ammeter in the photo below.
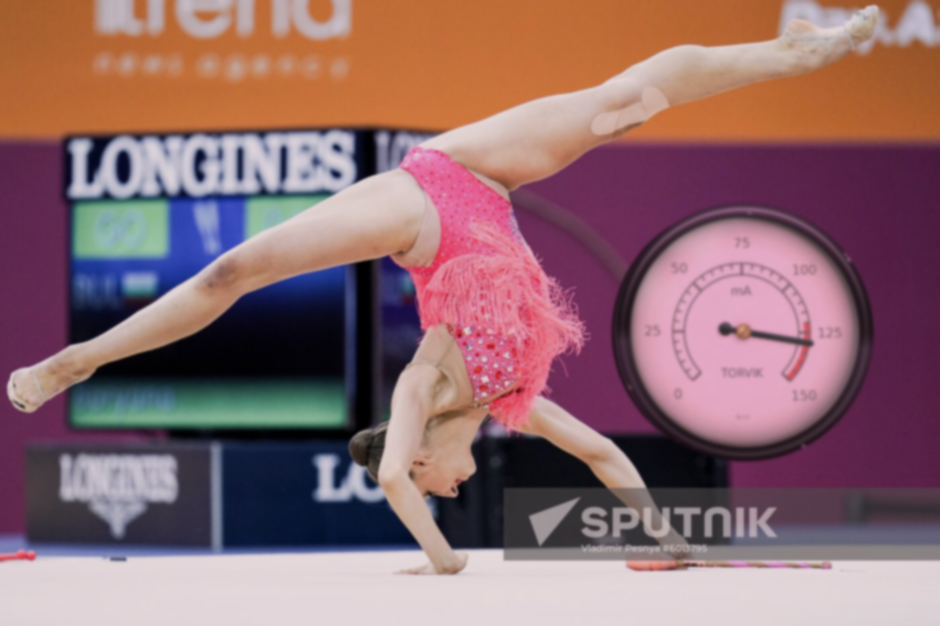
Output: 130 (mA)
